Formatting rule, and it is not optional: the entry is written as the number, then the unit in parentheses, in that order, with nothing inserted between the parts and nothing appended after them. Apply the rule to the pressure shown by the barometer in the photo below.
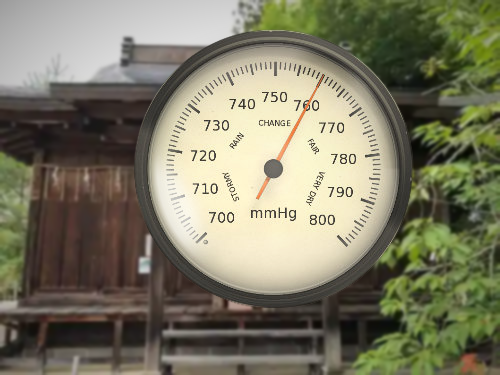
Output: 760 (mmHg)
